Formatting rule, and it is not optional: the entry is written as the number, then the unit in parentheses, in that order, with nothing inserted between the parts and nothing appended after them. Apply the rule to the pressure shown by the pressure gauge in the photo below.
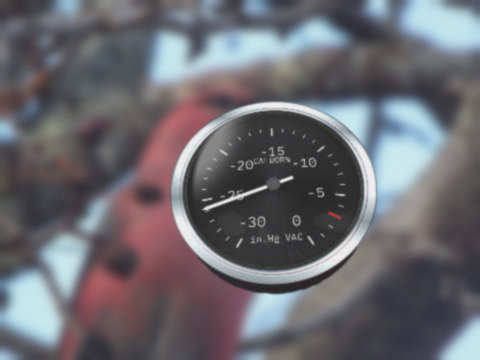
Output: -26 (inHg)
